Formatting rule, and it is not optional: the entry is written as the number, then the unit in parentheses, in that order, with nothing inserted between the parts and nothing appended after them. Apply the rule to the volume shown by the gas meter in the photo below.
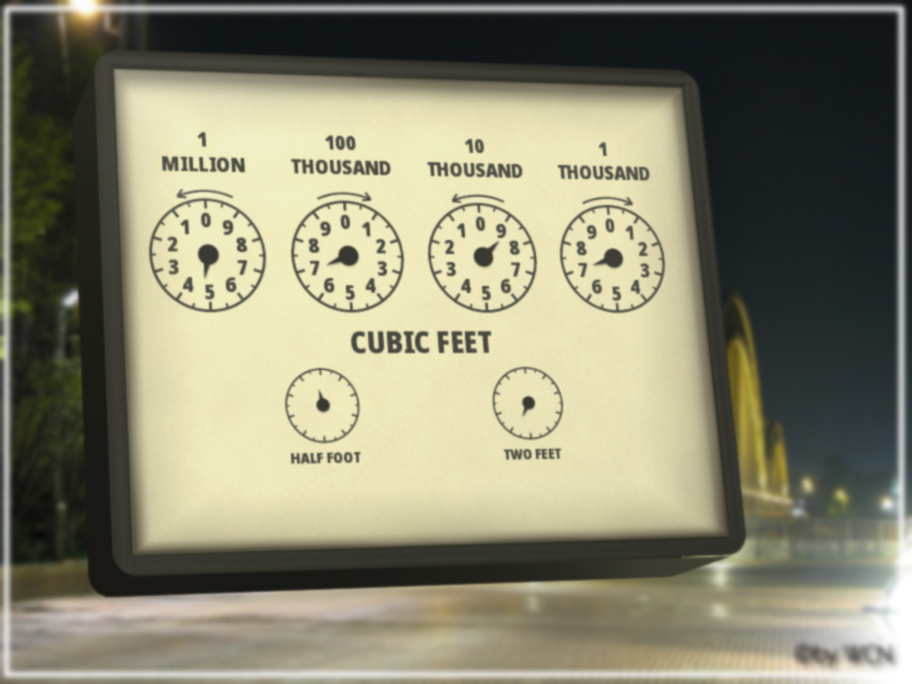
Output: 468700 (ft³)
